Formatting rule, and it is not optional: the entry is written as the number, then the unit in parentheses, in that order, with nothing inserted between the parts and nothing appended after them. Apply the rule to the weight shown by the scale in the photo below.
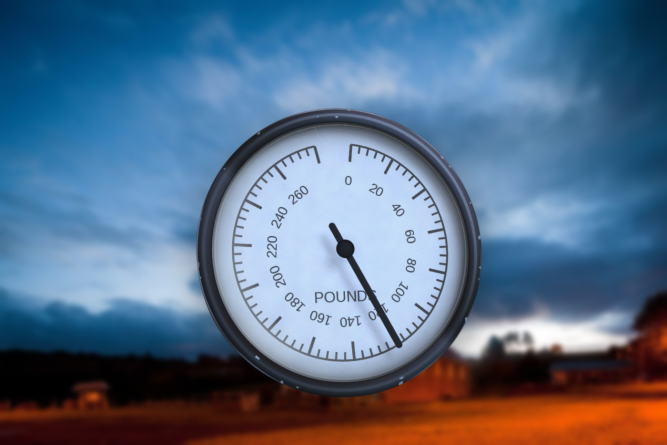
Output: 120 (lb)
